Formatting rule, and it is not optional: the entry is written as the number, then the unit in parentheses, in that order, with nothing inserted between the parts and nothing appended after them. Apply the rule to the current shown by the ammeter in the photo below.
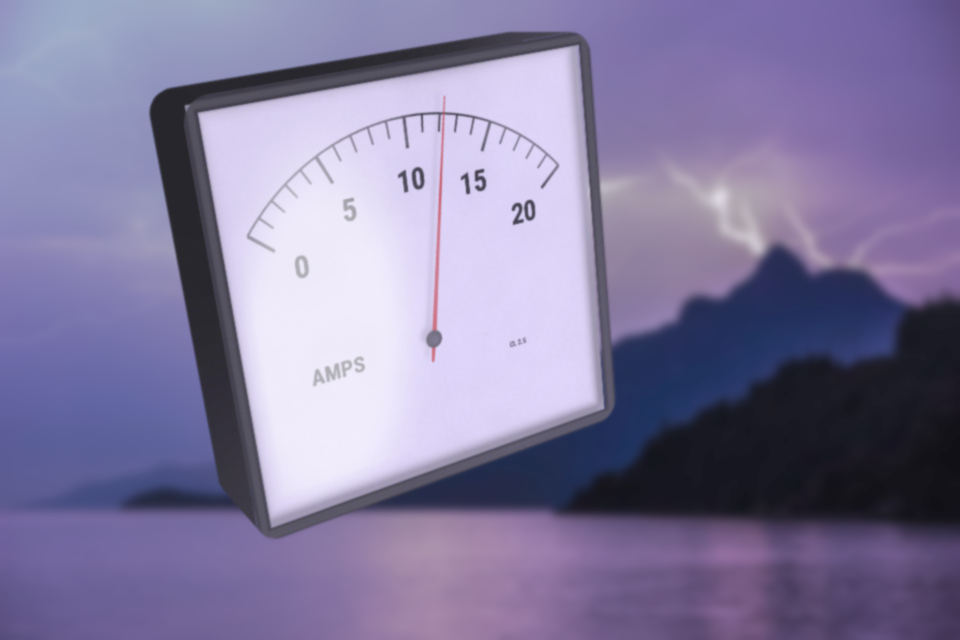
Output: 12 (A)
